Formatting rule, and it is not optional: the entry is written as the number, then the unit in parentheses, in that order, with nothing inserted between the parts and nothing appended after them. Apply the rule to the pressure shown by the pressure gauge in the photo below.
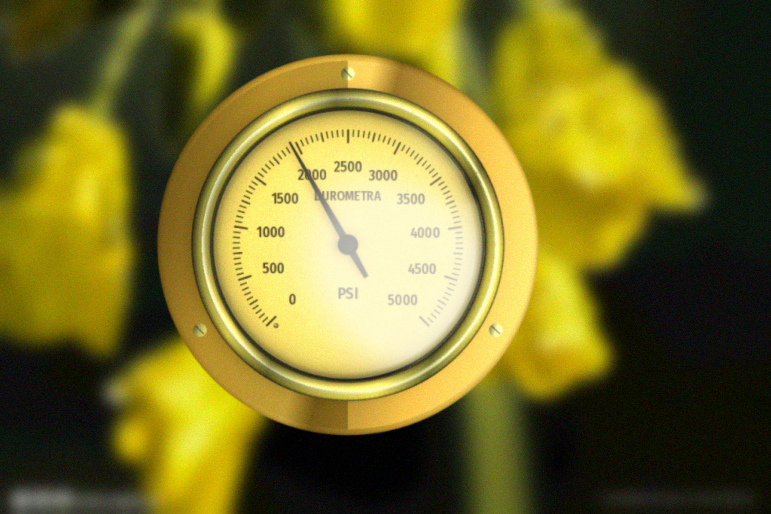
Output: 1950 (psi)
